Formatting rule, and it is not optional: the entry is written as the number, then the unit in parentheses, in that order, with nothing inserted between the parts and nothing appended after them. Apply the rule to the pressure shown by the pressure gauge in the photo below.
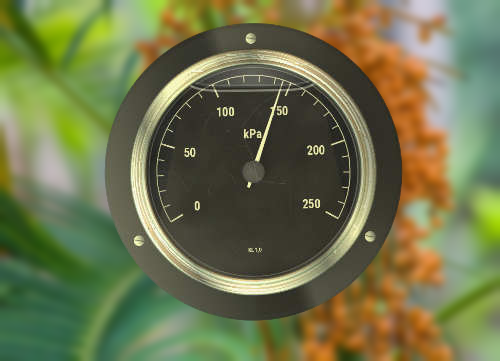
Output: 145 (kPa)
